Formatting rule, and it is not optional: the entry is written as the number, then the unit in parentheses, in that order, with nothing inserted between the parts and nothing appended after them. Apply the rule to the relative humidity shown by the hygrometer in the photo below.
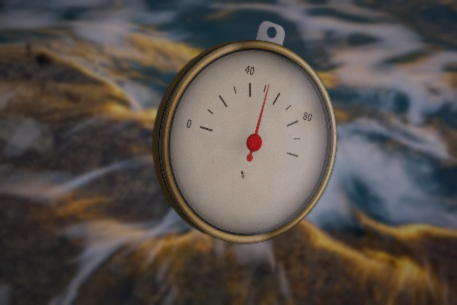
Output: 50 (%)
